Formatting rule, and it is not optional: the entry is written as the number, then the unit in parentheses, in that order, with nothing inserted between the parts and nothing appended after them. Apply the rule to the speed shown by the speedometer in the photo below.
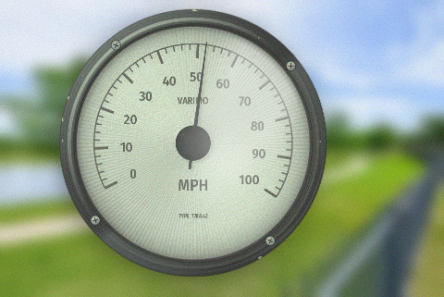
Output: 52 (mph)
